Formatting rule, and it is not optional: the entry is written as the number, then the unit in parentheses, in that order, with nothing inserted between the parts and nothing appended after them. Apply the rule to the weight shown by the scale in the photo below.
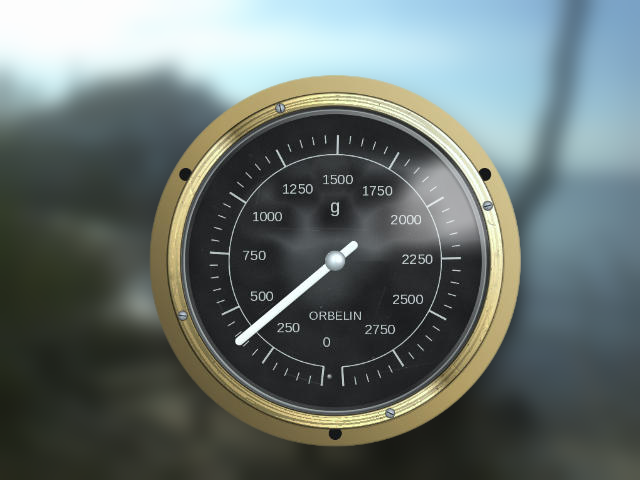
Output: 375 (g)
